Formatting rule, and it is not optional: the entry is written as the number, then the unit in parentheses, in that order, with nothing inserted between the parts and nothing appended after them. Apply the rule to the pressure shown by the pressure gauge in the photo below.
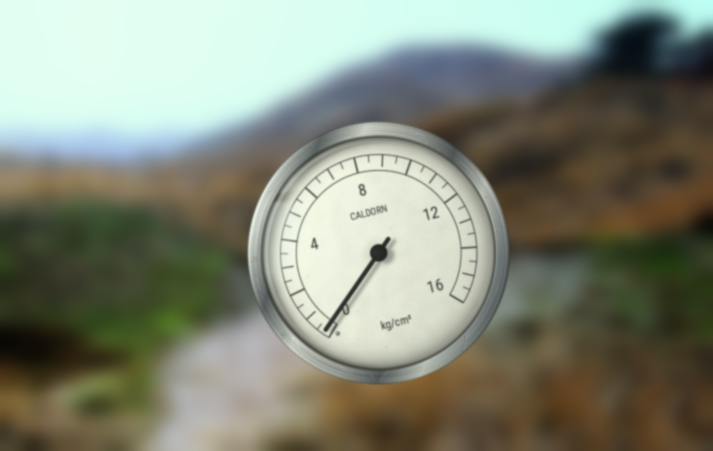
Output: 0.25 (kg/cm²)
